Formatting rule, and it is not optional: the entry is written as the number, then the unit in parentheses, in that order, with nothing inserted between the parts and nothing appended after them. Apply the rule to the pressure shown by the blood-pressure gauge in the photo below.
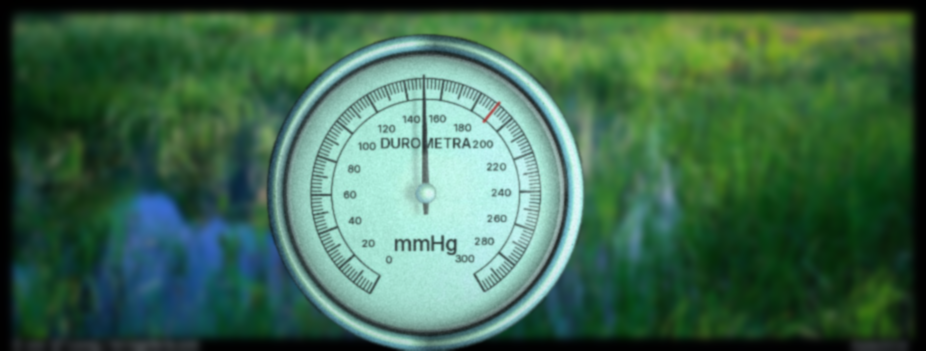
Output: 150 (mmHg)
